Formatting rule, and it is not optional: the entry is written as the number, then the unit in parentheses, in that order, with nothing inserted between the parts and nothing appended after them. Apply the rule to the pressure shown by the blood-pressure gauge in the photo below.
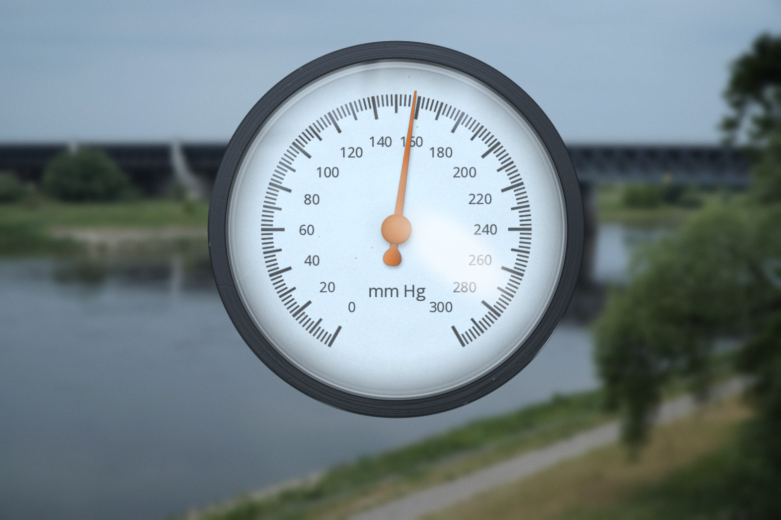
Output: 158 (mmHg)
